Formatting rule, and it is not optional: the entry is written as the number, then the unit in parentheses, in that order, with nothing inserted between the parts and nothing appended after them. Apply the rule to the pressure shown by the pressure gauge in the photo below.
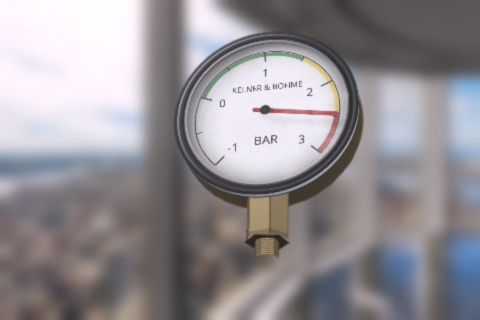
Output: 2.5 (bar)
